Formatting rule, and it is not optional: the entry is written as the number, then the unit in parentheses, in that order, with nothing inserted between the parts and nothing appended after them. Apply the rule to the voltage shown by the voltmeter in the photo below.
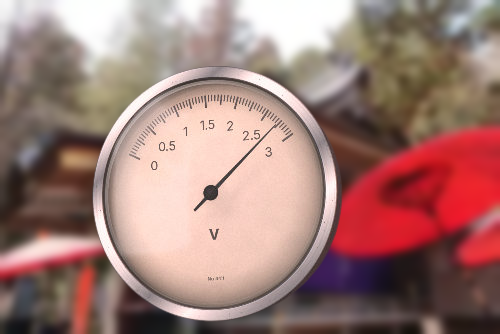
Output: 2.75 (V)
